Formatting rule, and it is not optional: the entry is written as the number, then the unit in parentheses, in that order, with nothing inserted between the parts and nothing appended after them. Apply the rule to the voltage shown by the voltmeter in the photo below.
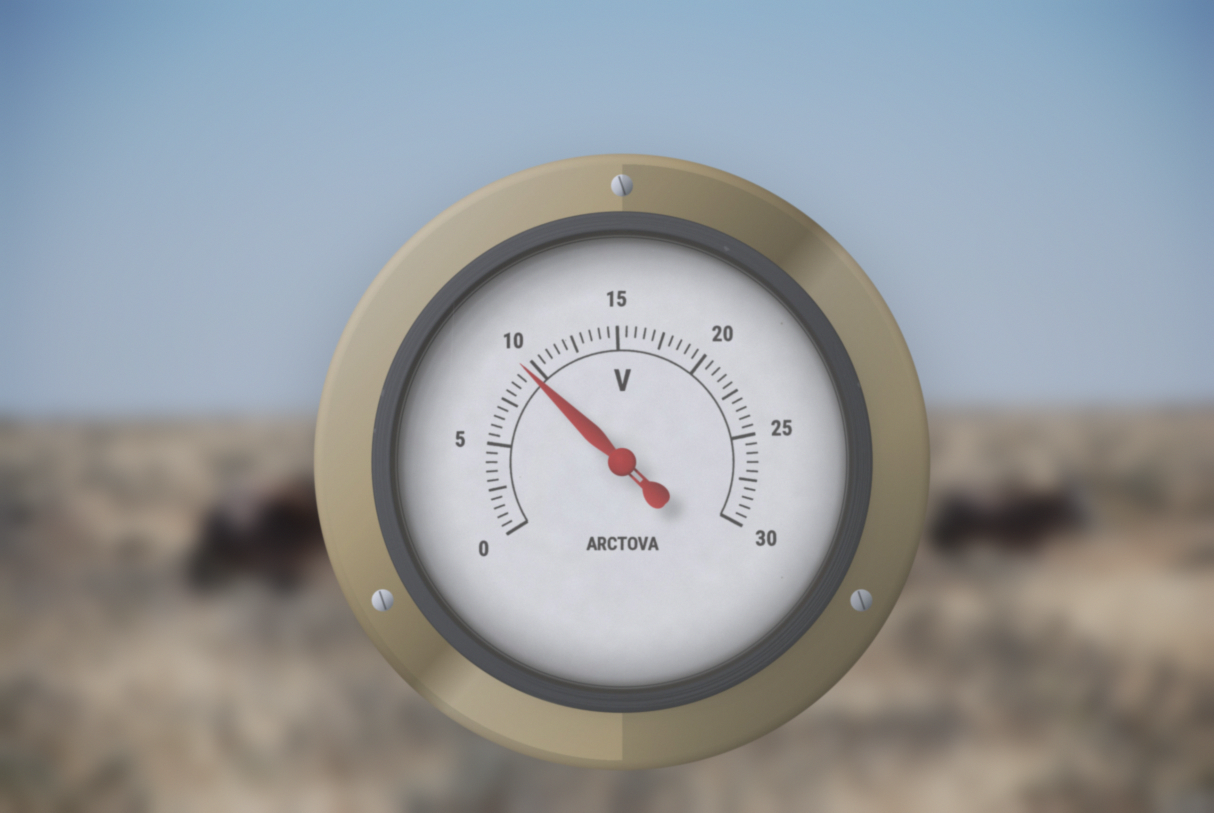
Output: 9.5 (V)
